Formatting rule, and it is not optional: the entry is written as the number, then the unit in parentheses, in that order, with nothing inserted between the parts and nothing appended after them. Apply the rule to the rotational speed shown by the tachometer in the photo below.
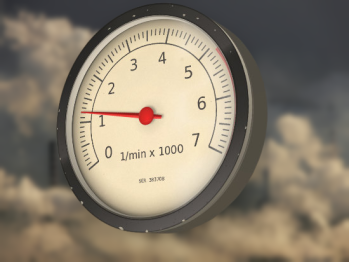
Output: 1200 (rpm)
